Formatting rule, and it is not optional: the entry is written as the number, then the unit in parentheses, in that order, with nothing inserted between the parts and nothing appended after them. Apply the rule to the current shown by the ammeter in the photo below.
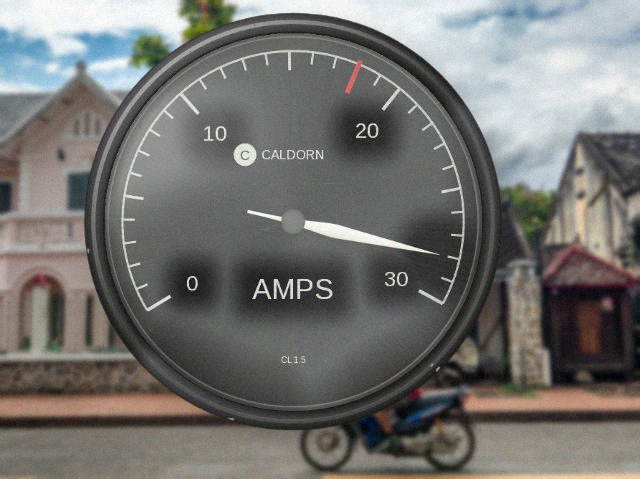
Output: 28 (A)
